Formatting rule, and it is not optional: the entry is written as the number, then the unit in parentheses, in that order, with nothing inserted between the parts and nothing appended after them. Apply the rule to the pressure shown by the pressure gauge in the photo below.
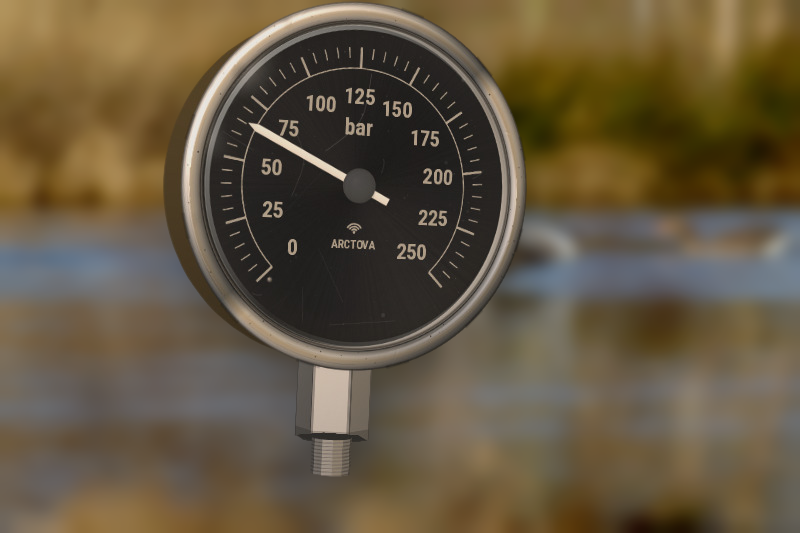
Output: 65 (bar)
